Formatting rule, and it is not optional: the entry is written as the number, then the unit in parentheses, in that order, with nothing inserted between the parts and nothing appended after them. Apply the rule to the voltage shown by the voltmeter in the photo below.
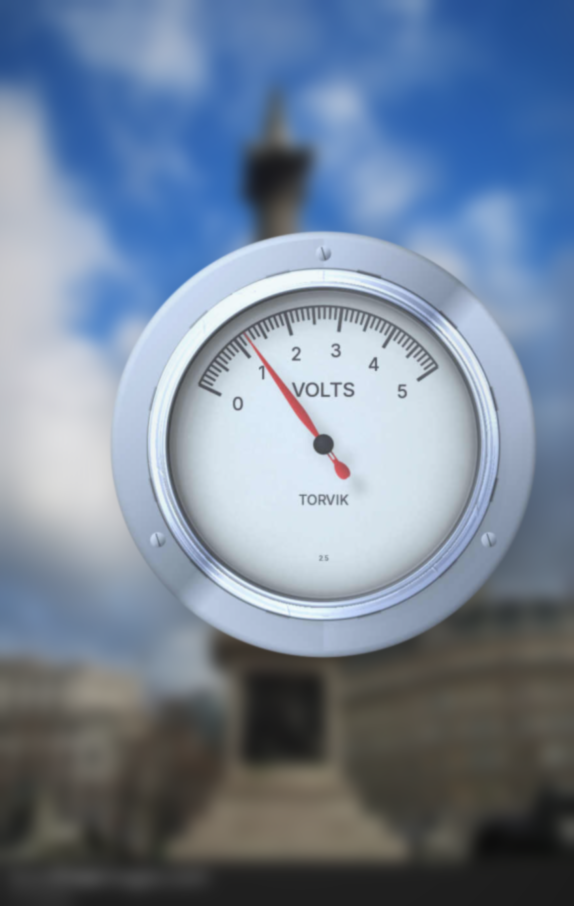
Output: 1.2 (V)
